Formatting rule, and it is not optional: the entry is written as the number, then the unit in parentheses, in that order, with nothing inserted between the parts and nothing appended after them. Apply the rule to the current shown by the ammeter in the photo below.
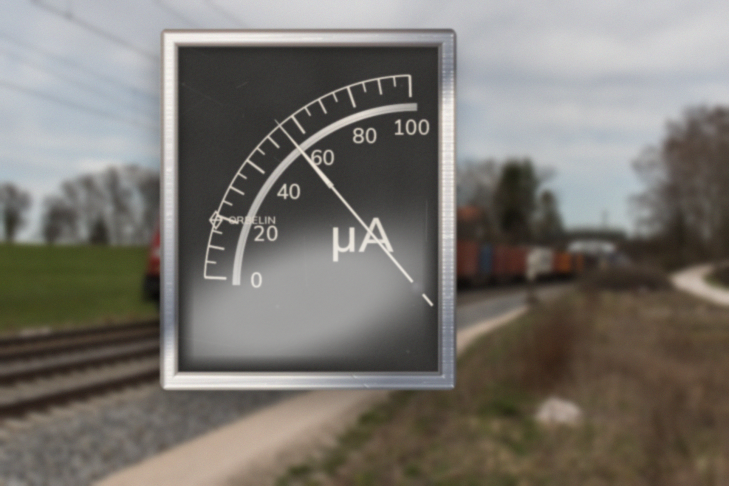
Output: 55 (µA)
